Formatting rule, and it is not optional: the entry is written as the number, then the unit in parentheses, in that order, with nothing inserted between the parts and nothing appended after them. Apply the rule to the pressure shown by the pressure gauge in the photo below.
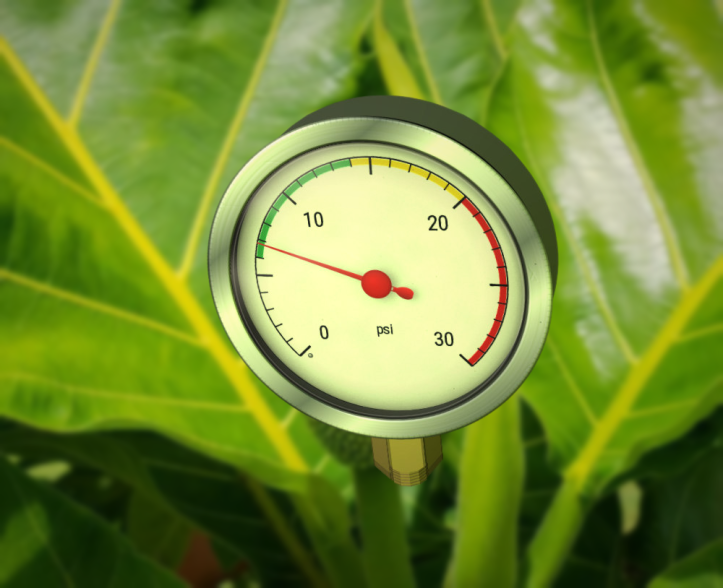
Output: 7 (psi)
